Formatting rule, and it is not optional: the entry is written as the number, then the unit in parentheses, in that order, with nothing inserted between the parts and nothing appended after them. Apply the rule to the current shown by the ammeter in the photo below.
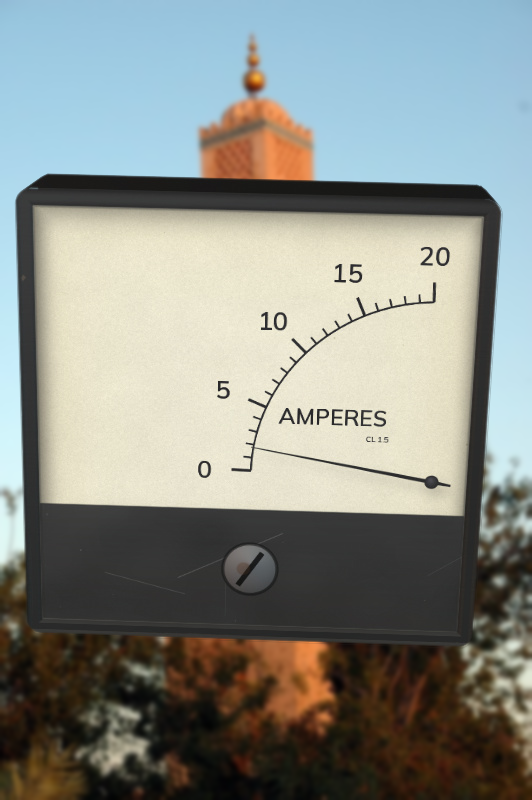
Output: 2 (A)
